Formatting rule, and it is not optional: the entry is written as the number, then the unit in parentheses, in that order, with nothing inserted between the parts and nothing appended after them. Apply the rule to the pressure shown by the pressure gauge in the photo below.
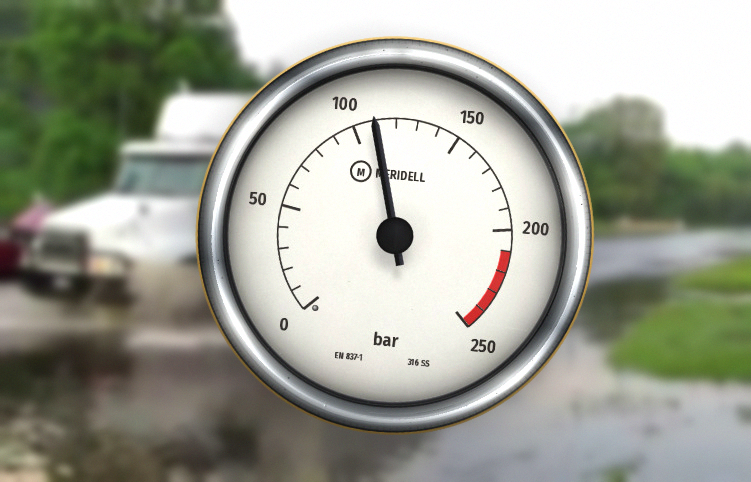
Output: 110 (bar)
